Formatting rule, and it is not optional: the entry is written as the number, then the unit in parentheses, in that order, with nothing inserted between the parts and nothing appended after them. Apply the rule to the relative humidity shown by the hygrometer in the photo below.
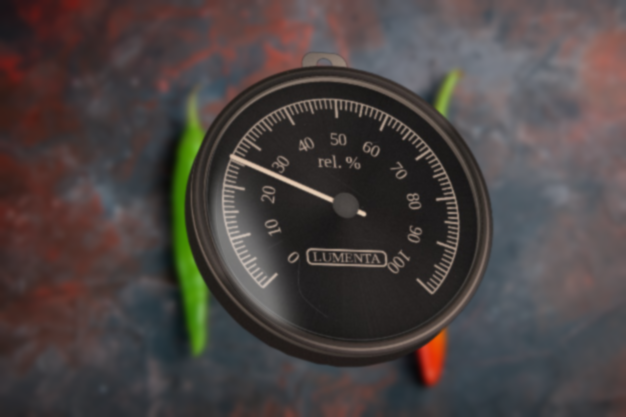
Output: 25 (%)
